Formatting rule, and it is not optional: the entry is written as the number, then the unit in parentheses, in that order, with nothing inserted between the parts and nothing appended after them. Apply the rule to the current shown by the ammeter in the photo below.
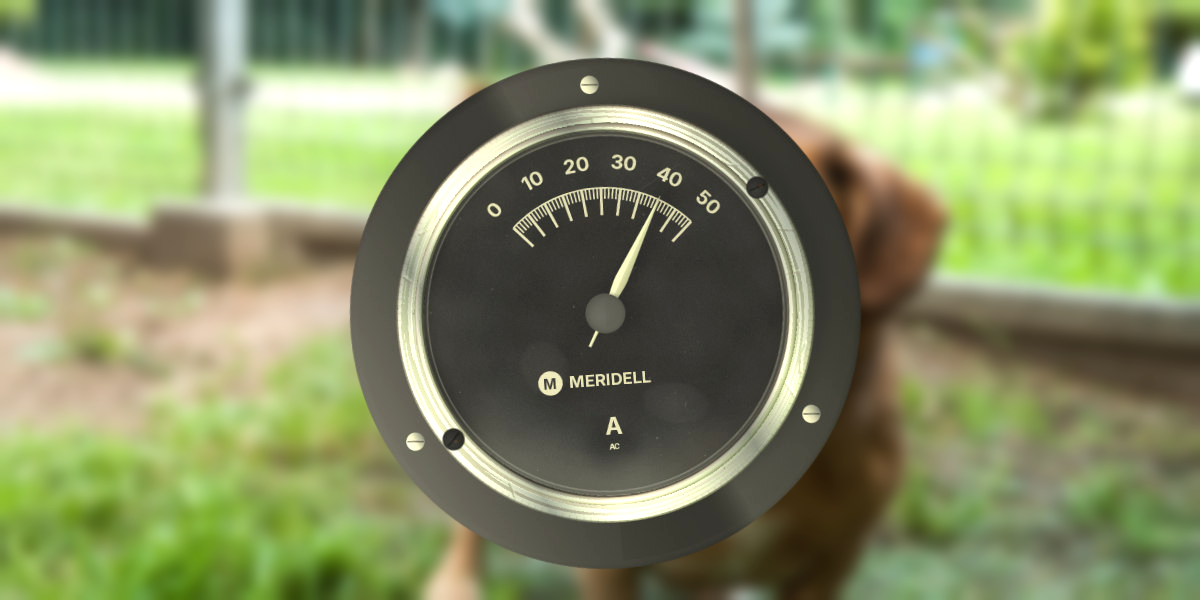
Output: 40 (A)
